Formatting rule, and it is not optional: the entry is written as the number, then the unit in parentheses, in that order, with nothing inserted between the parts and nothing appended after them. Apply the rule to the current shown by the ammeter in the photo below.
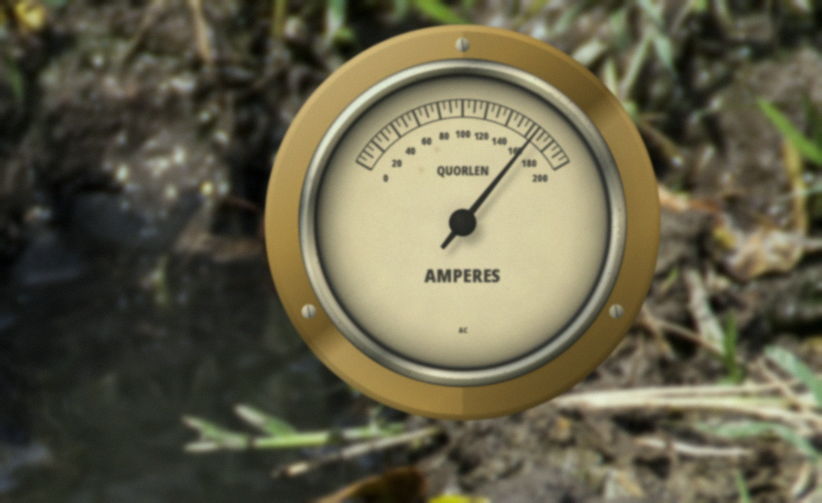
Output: 165 (A)
